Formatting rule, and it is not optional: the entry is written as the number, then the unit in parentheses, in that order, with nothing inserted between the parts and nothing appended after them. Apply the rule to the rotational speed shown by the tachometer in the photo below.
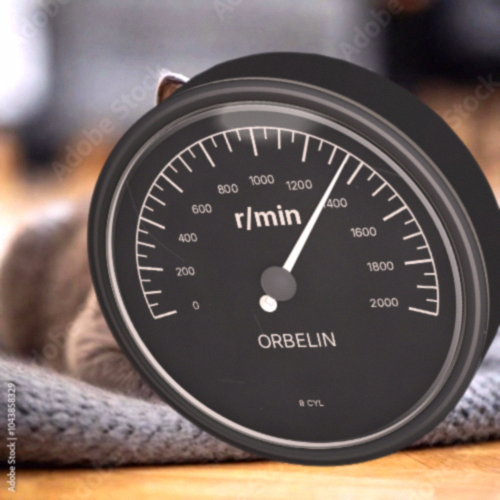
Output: 1350 (rpm)
